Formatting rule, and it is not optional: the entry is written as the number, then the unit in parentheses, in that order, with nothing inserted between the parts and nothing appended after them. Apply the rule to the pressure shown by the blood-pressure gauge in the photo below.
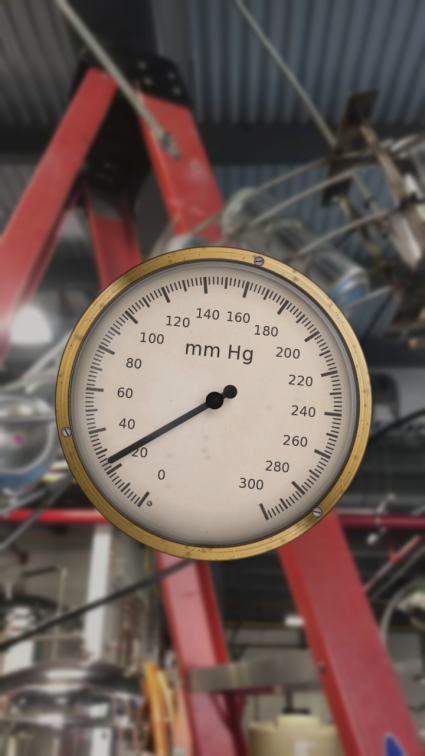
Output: 24 (mmHg)
